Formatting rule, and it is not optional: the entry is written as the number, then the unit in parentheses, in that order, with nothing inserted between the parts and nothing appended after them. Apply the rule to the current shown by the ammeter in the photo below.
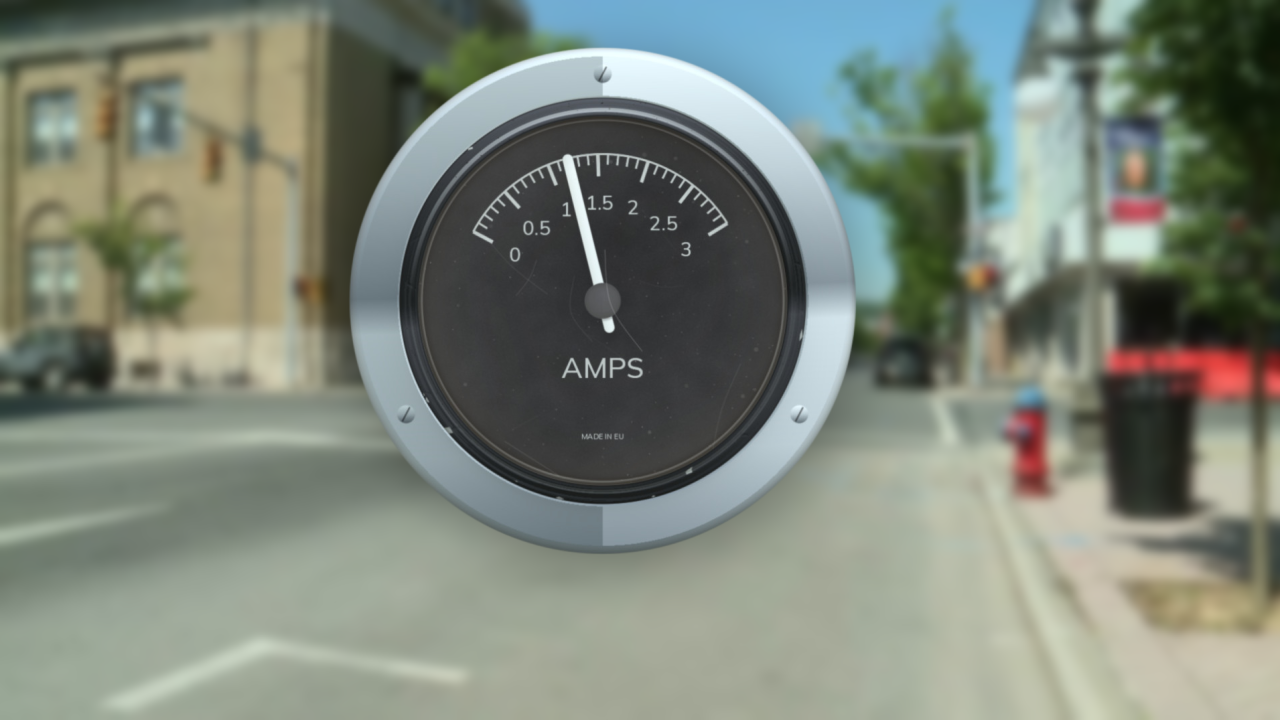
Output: 1.2 (A)
